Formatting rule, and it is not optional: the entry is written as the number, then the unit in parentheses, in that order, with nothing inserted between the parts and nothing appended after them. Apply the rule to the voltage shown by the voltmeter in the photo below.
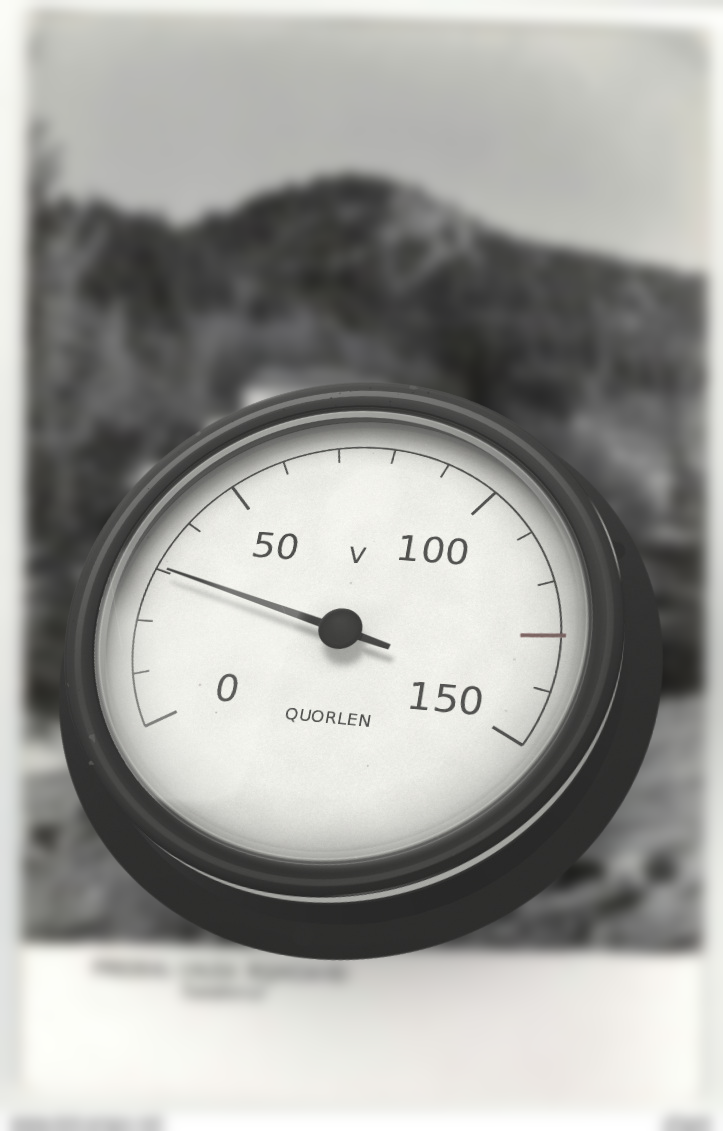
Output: 30 (V)
